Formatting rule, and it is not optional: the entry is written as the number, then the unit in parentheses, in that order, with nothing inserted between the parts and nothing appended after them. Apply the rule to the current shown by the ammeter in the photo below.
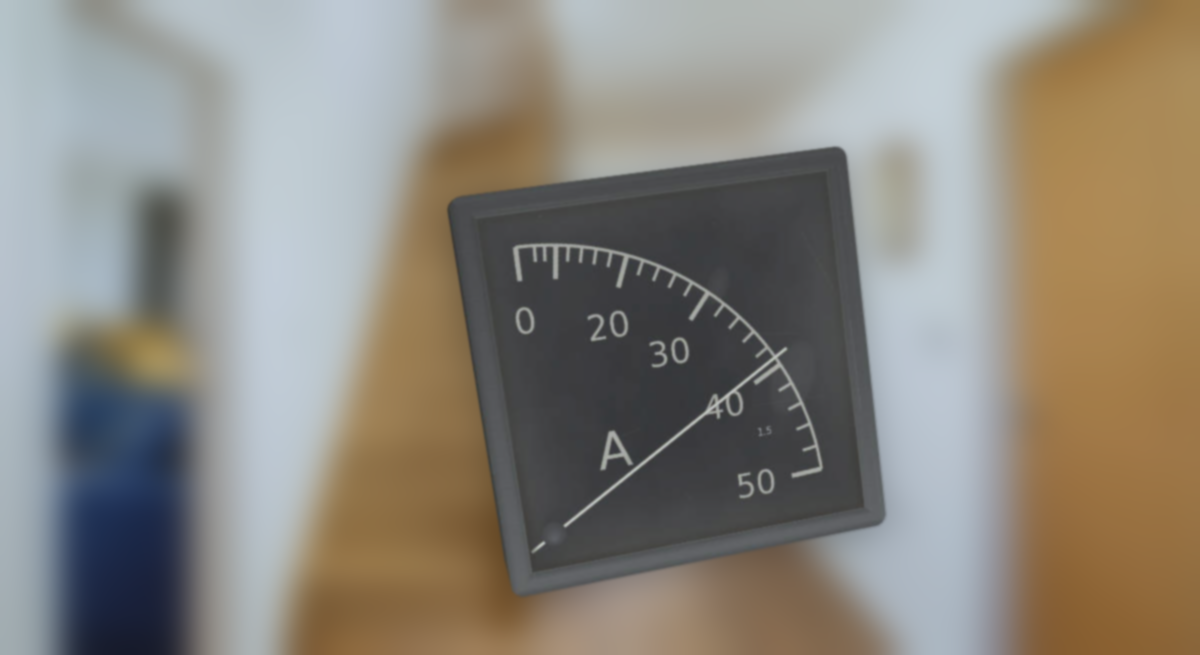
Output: 39 (A)
